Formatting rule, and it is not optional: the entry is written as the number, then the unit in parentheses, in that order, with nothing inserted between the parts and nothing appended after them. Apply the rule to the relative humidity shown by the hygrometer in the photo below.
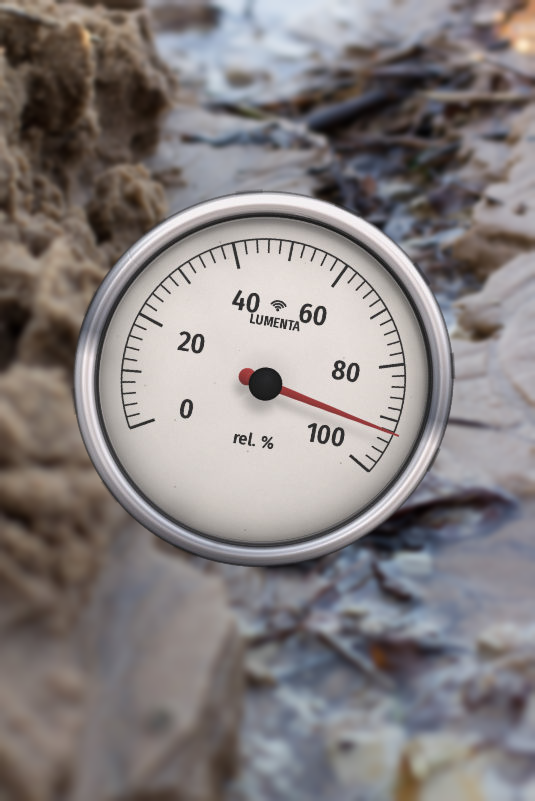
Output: 92 (%)
